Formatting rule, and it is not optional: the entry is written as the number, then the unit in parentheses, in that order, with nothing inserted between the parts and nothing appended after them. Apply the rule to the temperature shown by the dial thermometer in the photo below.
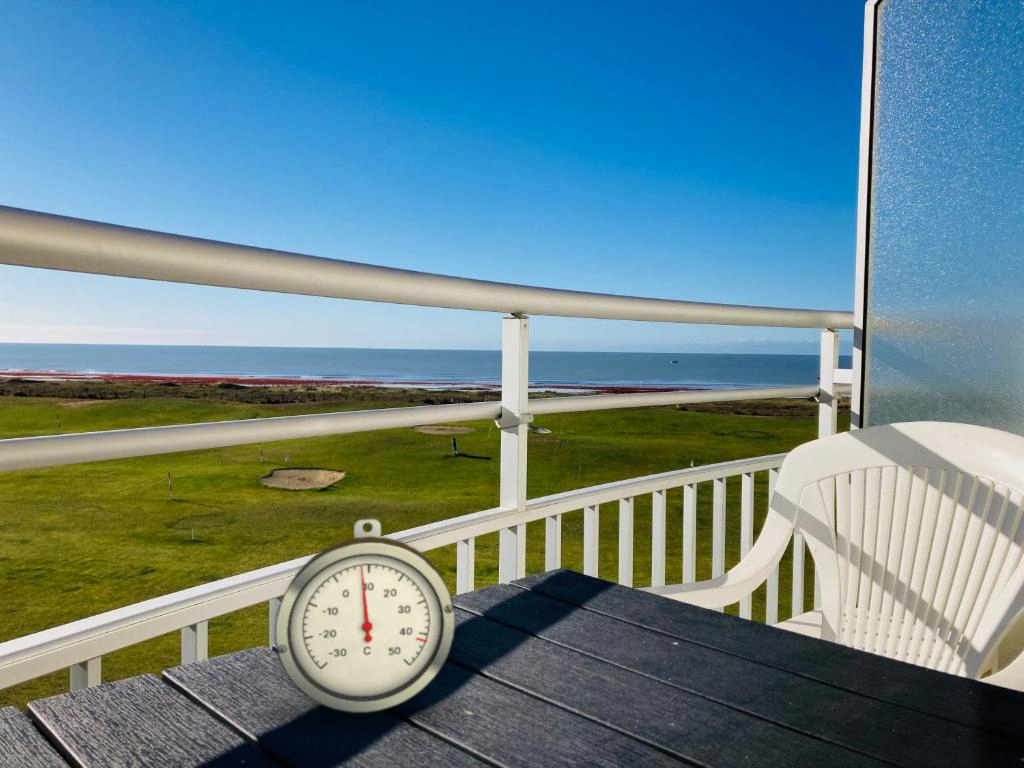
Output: 8 (°C)
